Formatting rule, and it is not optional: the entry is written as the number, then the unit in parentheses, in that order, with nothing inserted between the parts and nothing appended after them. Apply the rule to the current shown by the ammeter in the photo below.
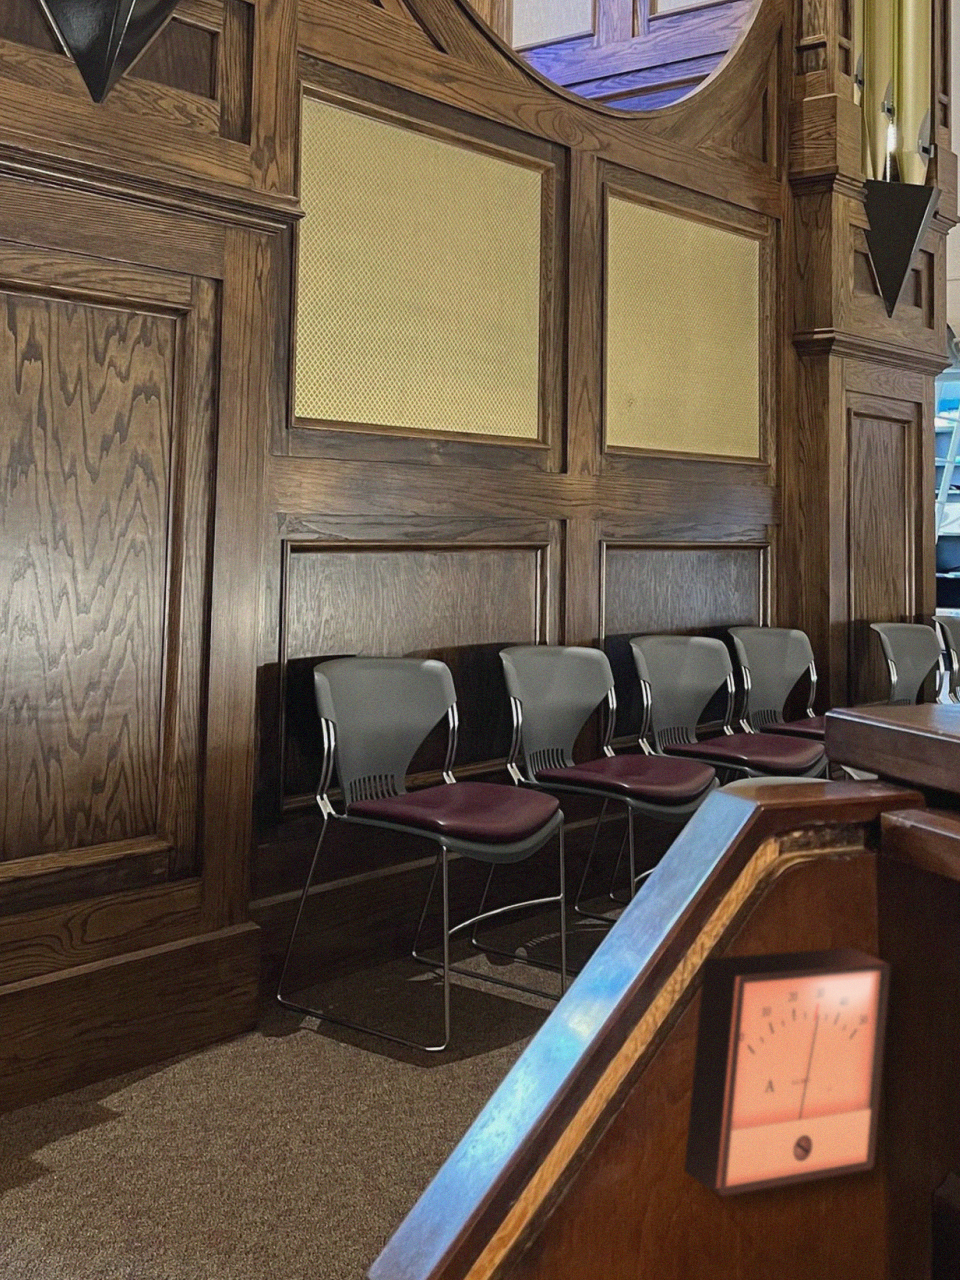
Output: 30 (A)
